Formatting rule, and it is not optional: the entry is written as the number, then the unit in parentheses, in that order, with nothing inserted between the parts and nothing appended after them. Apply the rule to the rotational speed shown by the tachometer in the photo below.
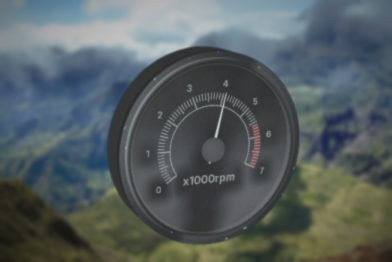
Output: 4000 (rpm)
